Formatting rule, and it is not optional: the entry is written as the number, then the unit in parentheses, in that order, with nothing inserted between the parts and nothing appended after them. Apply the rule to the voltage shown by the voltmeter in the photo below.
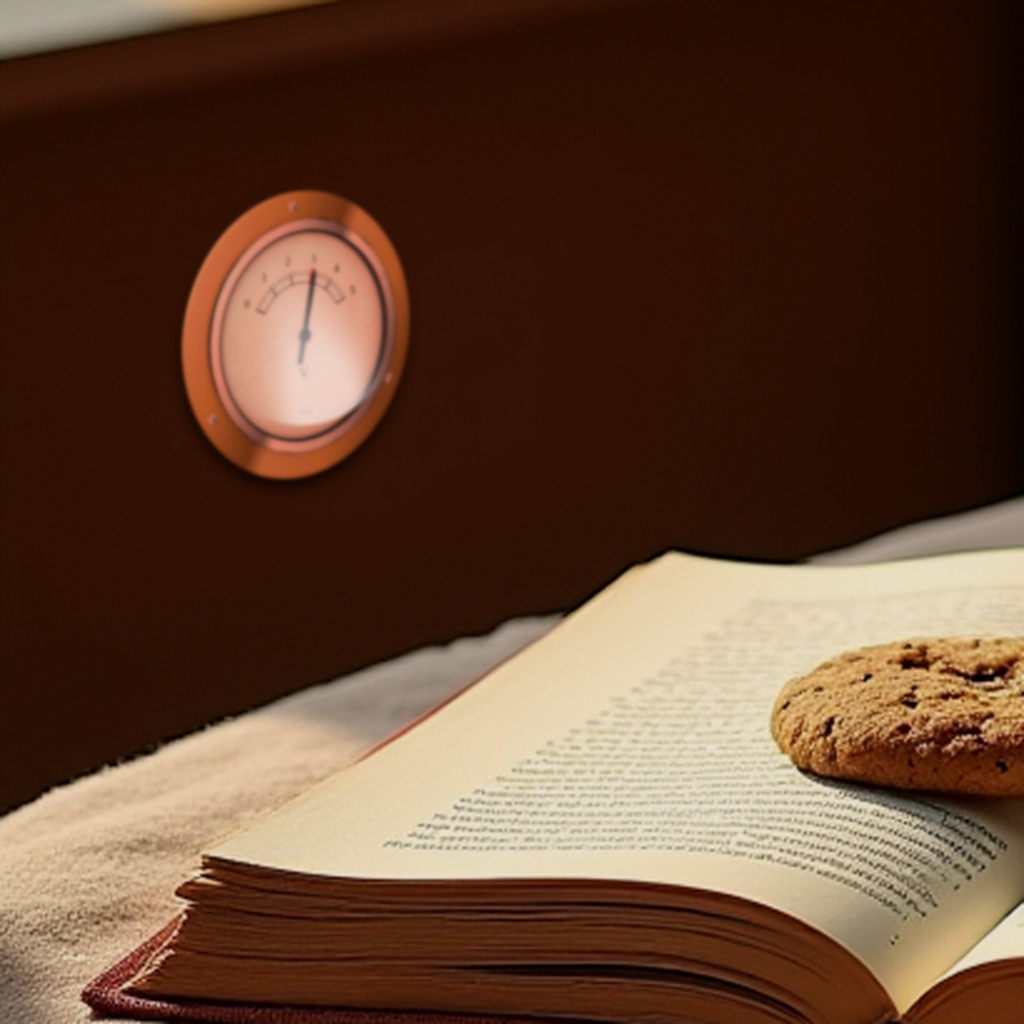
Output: 3 (V)
